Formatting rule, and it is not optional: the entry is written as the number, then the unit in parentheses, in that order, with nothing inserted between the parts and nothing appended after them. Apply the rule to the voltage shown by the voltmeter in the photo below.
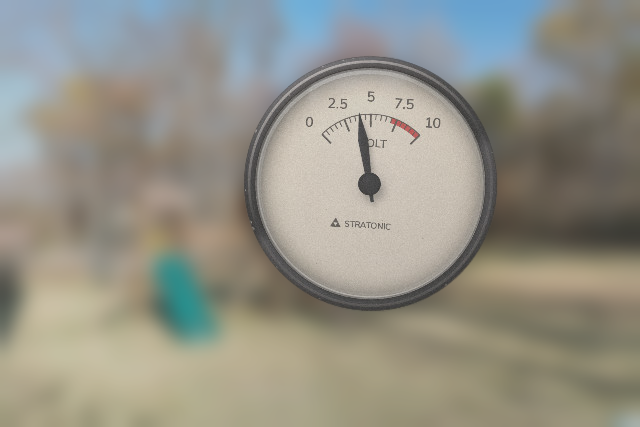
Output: 4 (V)
